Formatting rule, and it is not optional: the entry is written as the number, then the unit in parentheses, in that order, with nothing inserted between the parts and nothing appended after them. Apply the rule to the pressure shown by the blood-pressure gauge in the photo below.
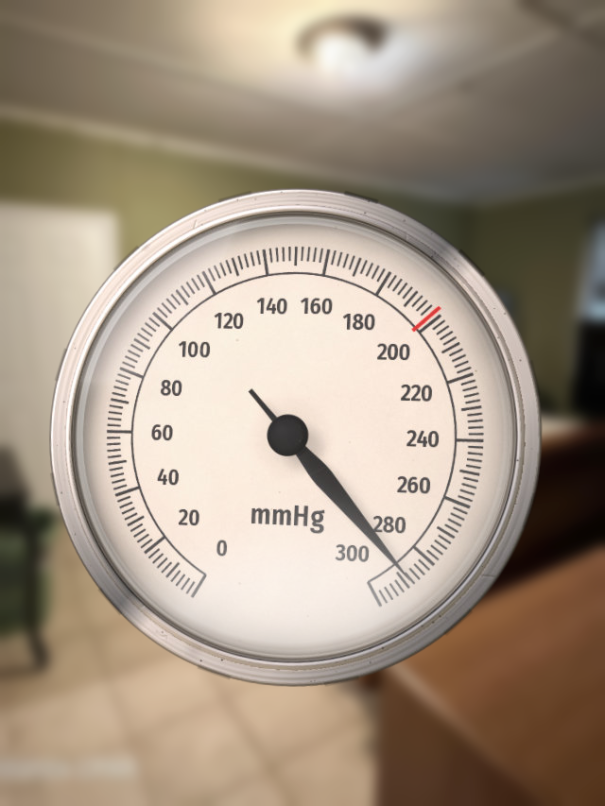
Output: 288 (mmHg)
